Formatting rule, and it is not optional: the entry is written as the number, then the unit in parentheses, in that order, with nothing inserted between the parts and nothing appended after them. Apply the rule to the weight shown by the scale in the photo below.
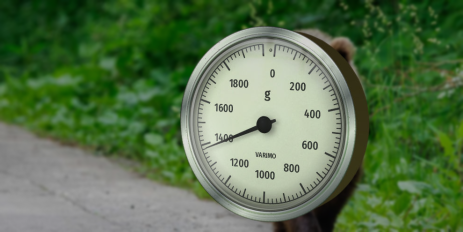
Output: 1380 (g)
